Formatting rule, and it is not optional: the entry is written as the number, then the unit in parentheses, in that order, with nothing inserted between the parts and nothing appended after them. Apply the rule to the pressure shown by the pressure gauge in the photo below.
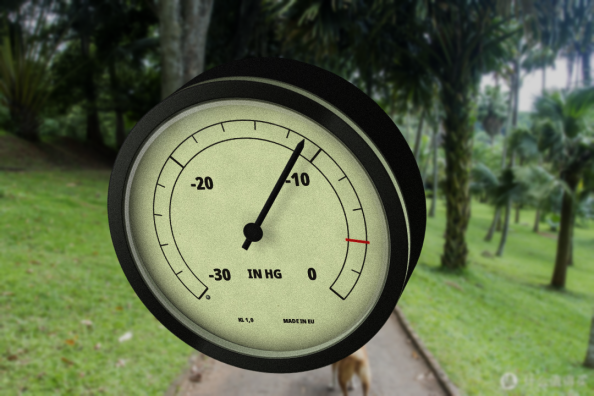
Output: -11 (inHg)
